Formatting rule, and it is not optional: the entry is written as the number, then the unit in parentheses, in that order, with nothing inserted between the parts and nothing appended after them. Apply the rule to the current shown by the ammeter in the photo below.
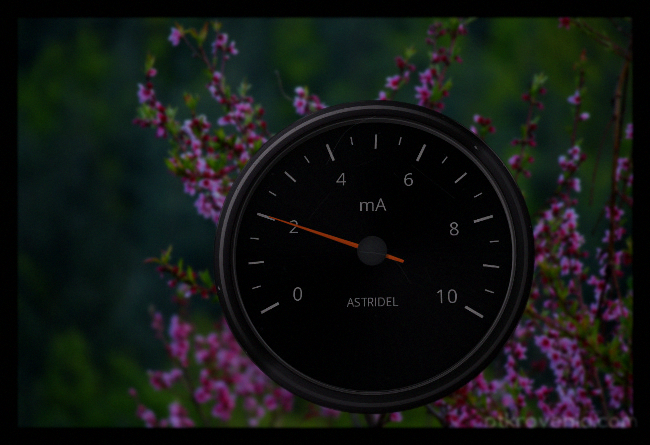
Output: 2 (mA)
